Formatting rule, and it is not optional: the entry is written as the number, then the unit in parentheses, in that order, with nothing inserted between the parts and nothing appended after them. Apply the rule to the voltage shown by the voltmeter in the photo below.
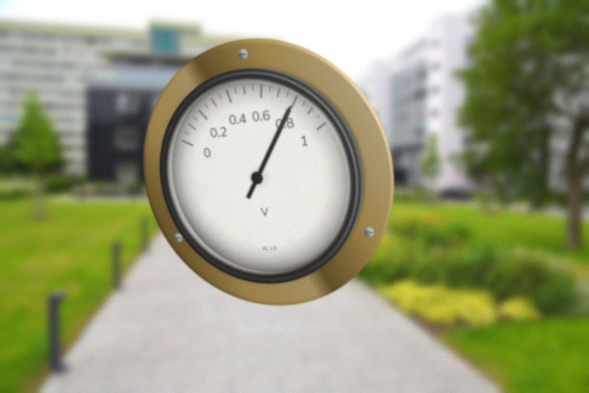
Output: 0.8 (V)
